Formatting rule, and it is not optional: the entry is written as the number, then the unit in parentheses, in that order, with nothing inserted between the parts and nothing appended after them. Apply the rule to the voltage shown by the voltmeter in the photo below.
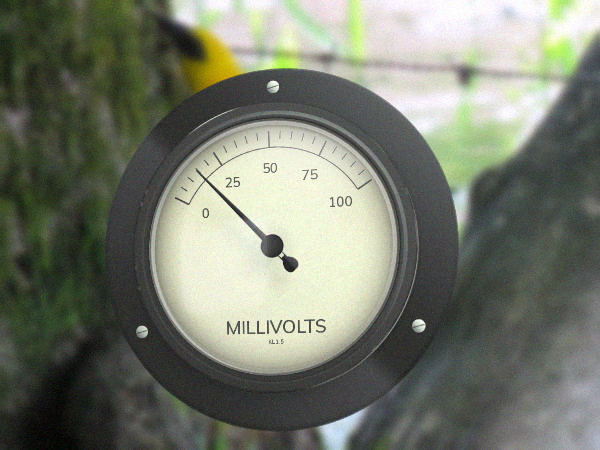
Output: 15 (mV)
